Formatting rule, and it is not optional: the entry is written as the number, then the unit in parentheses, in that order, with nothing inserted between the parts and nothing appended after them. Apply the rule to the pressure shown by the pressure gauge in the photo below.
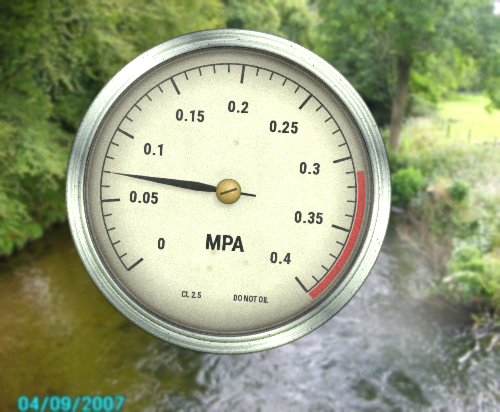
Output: 0.07 (MPa)
